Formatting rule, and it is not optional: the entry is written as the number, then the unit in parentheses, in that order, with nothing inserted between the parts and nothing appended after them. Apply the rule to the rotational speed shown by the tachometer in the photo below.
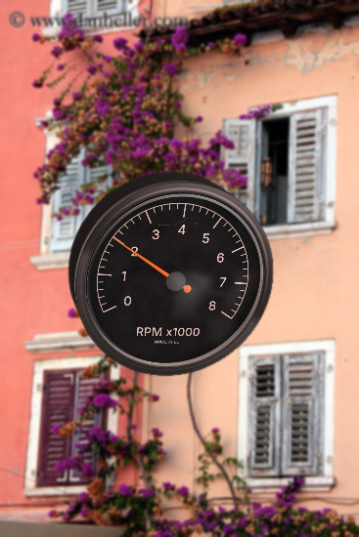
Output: 2000 (rpm)
